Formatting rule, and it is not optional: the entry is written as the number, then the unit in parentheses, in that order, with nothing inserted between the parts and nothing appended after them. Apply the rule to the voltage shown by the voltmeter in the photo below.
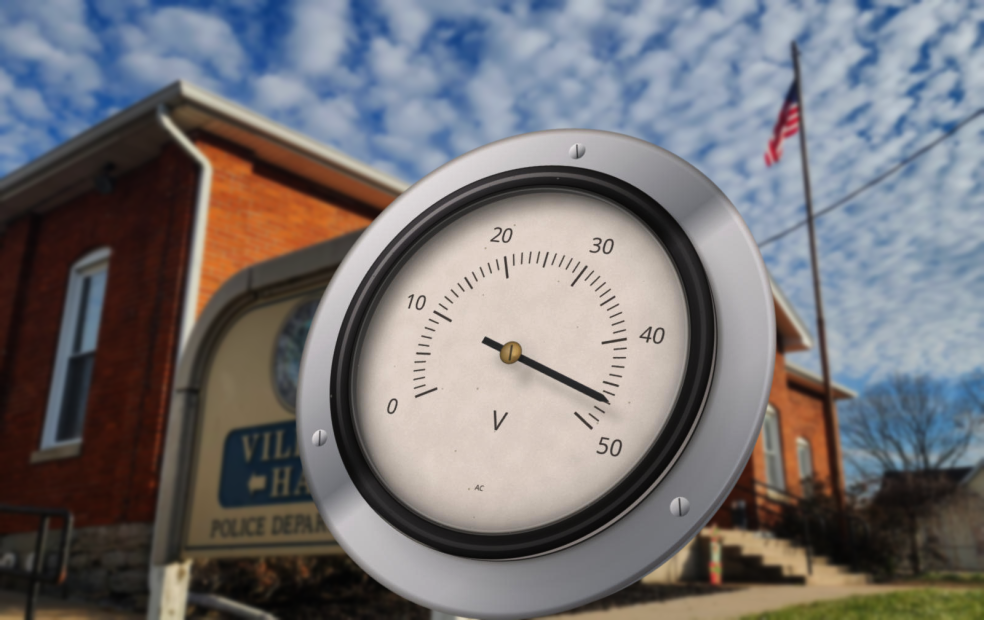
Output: 47 (V)
